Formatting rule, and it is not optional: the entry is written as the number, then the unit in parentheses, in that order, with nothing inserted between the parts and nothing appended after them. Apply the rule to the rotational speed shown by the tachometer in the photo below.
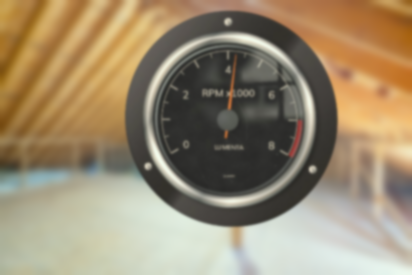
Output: 4250 (rpm)
